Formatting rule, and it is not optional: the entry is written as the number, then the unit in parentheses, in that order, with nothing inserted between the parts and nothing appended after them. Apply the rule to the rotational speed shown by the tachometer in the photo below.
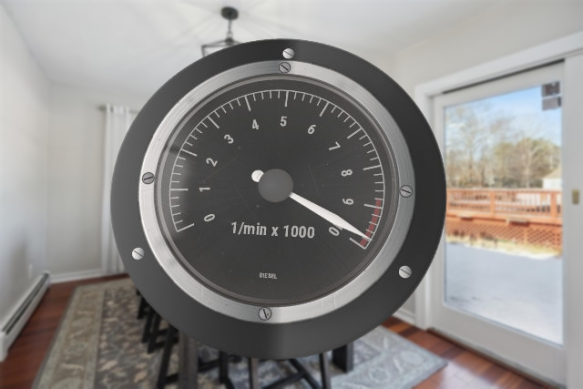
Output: 9800 (rpm)
